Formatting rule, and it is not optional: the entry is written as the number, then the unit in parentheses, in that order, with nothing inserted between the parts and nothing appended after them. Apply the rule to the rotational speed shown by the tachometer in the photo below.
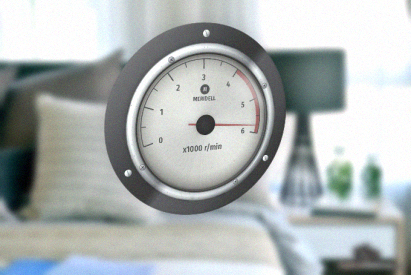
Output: 5750 (rpm)
